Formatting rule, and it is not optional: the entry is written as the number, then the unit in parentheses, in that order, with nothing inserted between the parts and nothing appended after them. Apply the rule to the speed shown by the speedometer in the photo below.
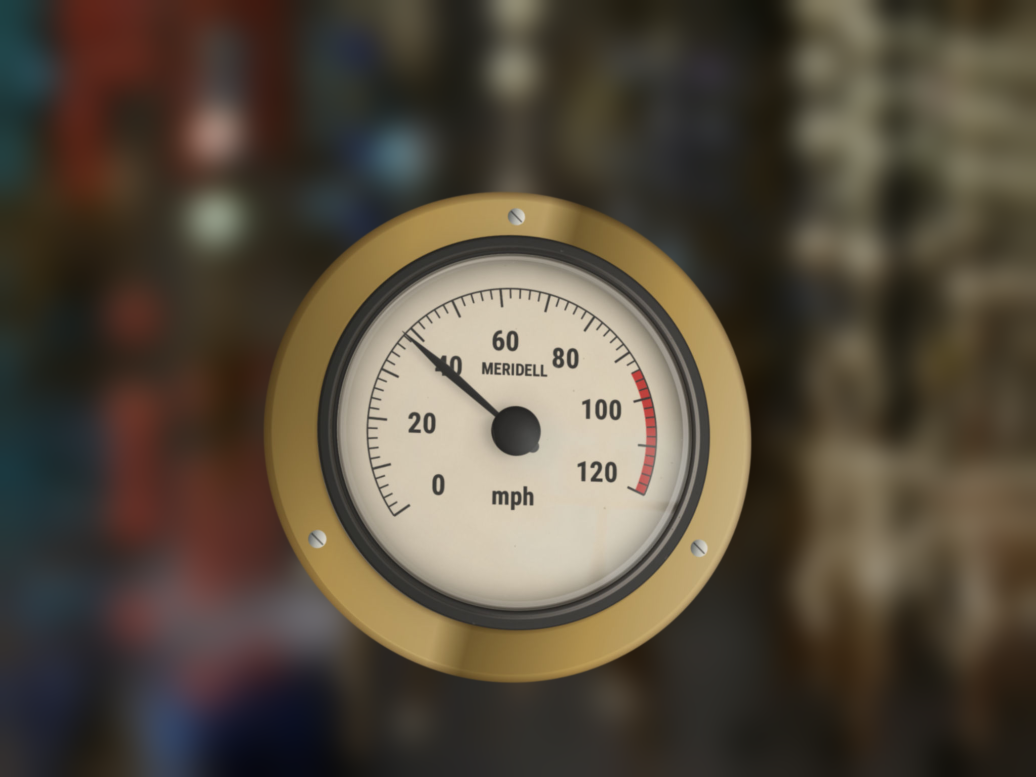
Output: 38 (mph)
